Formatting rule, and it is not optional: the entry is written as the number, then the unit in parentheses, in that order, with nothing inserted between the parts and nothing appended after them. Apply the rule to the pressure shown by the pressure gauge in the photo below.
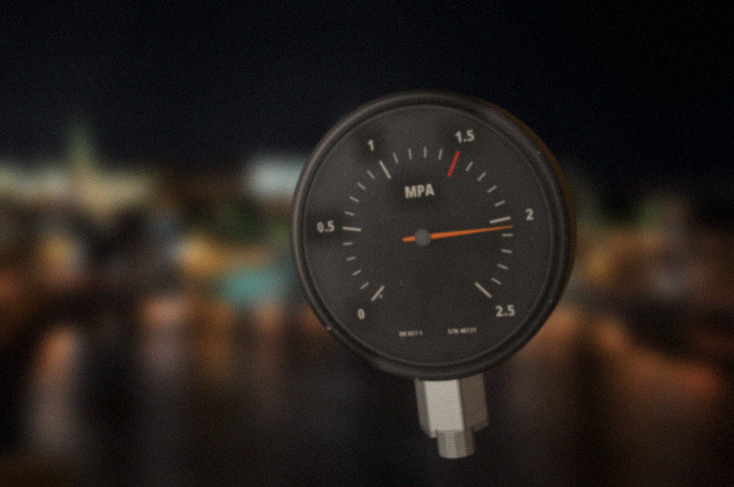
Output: 2.05 (MPa)
